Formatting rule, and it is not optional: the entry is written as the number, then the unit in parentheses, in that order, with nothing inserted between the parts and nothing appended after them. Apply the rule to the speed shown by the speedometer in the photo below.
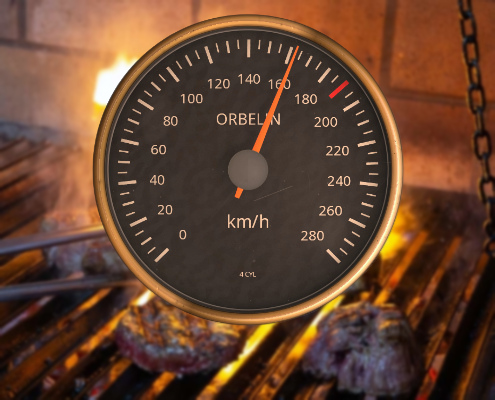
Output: 162.5 (km/h)
